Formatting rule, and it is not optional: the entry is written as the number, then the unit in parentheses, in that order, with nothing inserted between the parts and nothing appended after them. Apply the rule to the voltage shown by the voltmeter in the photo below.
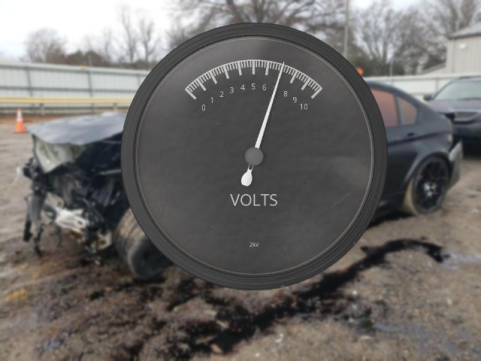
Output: 7 (V)
